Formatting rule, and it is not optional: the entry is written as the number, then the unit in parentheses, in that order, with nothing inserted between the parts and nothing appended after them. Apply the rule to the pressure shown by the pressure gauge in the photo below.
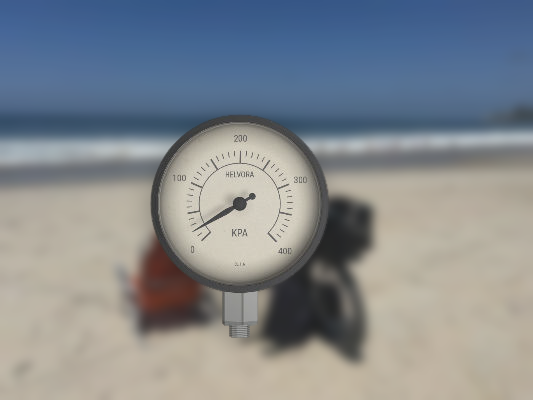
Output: 20 (kPa)
